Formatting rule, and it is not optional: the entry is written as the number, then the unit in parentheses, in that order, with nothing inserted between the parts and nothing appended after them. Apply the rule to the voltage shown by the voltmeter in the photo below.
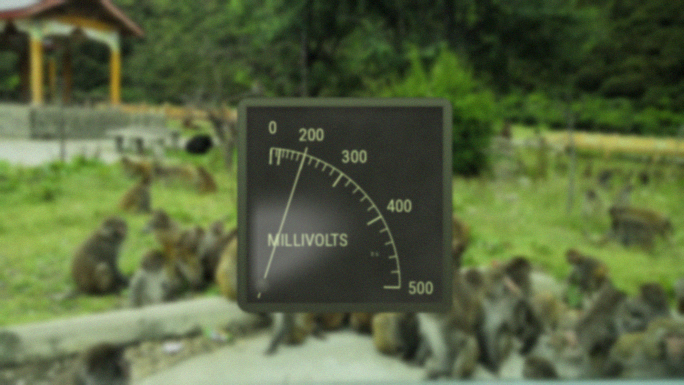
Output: 200 (mV)
